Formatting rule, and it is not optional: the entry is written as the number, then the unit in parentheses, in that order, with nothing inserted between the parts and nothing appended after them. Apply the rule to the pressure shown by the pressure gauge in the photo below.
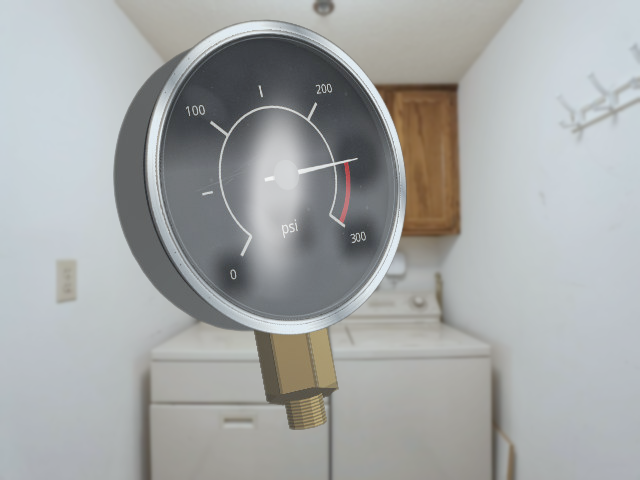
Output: 250 (psi)
